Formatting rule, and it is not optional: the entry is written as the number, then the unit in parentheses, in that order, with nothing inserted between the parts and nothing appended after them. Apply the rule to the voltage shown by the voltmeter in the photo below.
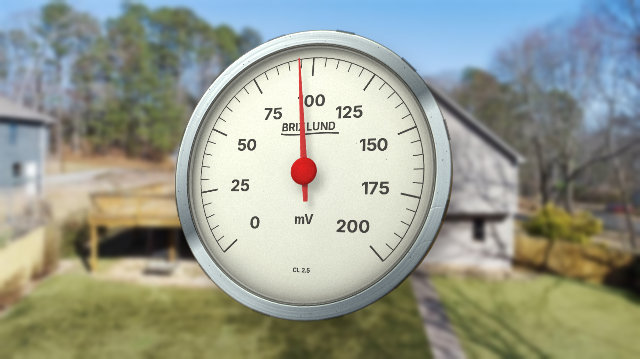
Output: 95 (mV)
